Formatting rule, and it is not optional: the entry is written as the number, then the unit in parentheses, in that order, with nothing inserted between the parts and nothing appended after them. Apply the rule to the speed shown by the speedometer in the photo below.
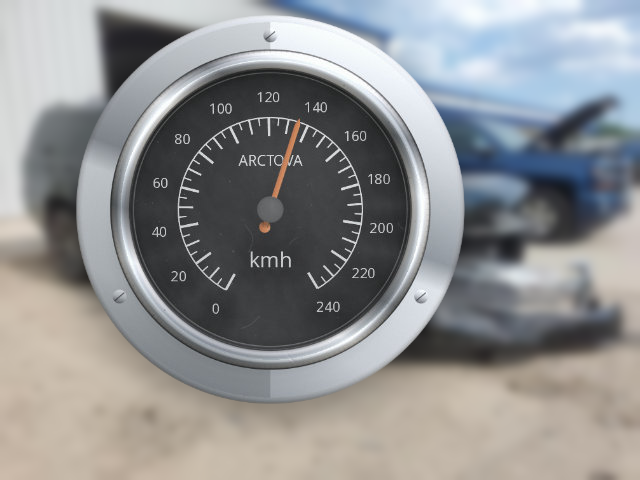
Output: 135 (km/h)
